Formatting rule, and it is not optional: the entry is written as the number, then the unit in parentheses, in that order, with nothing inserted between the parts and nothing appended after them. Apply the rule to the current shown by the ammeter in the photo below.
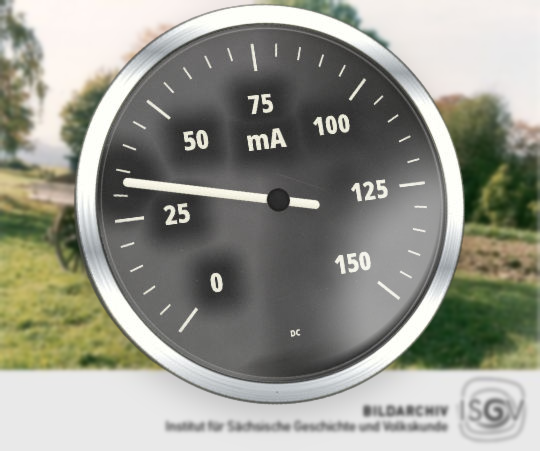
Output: 32.5 (mA)
